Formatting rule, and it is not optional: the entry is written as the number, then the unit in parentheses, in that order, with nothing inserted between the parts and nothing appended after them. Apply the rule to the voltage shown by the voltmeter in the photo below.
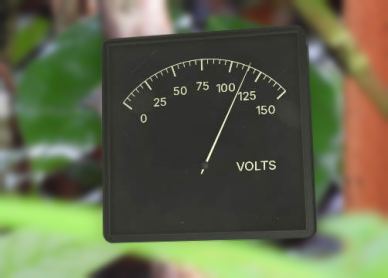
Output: 115 (V)
